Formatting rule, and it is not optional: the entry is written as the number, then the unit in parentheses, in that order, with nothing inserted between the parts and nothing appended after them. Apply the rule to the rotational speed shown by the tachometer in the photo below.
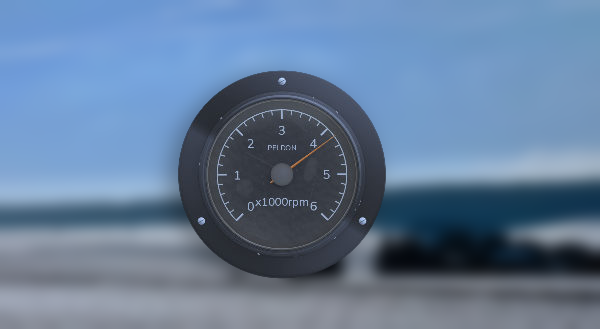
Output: 4200 (rpm)
